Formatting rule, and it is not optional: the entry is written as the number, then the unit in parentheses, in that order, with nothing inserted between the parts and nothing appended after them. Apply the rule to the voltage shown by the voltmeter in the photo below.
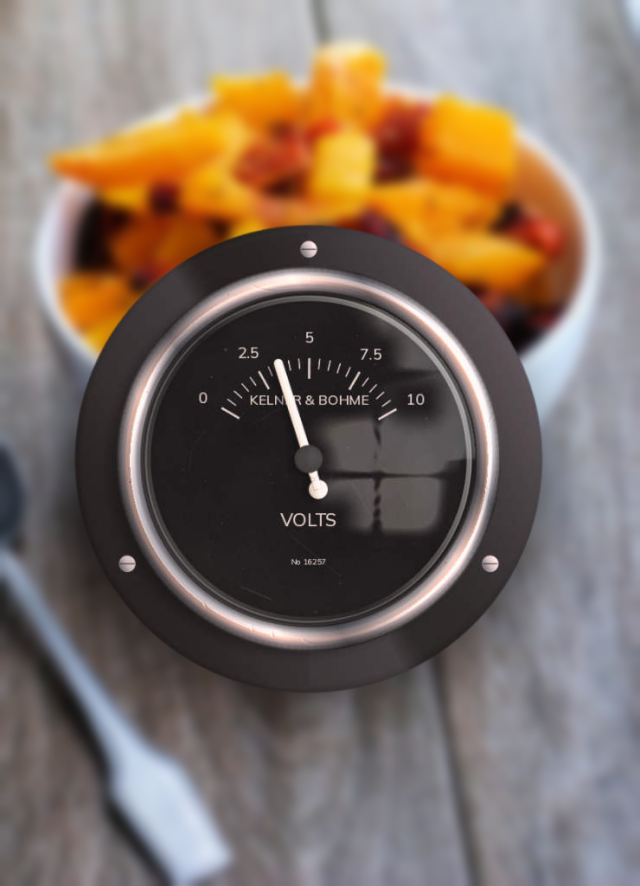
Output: 3.5 (V)
